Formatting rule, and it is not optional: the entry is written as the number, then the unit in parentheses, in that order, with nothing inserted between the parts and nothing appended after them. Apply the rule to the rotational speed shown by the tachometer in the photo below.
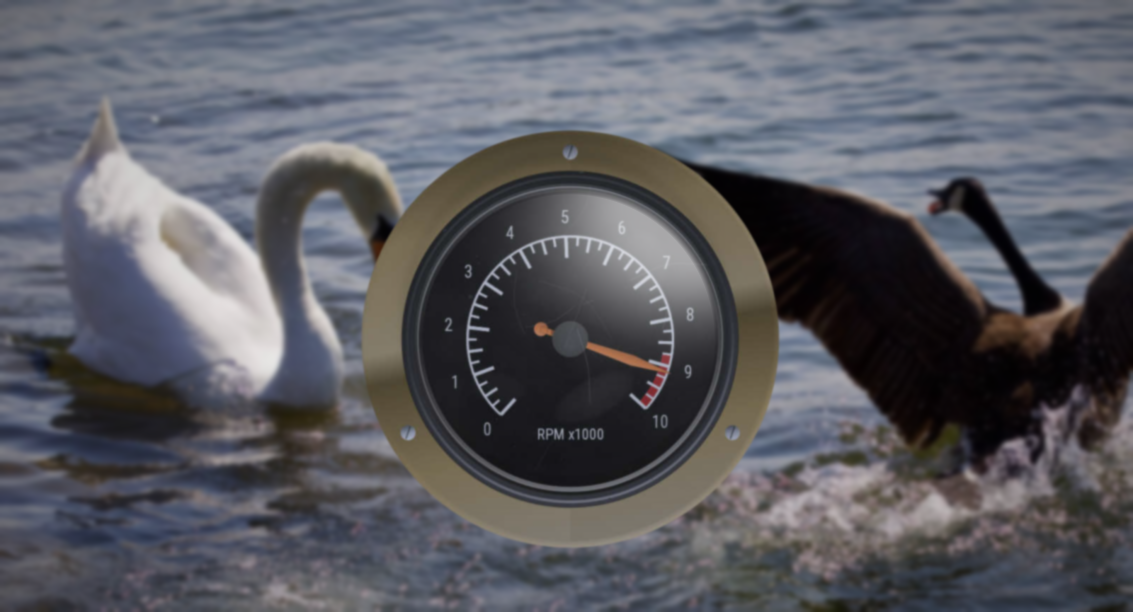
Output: 9125 (rpm)
